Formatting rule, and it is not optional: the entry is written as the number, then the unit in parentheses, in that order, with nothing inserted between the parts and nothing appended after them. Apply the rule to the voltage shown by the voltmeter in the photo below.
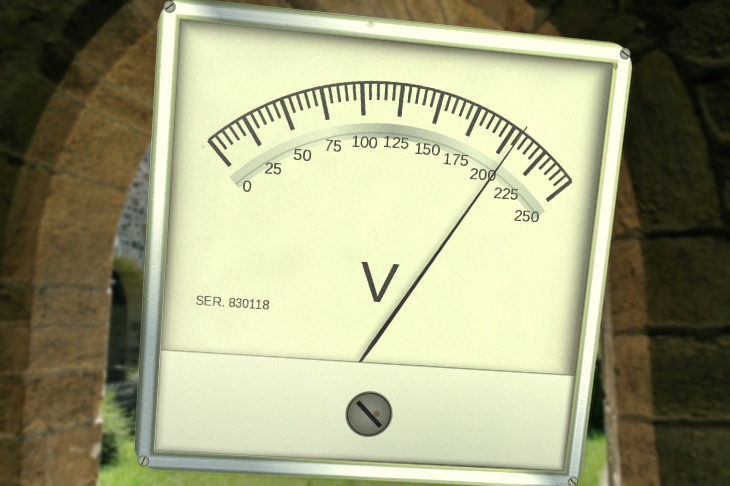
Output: 205 (V)
